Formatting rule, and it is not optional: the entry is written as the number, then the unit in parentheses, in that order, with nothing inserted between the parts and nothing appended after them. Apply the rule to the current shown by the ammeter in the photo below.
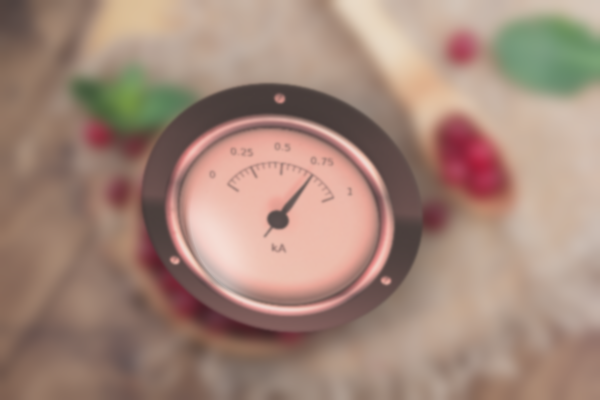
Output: 0.75 (kA)
